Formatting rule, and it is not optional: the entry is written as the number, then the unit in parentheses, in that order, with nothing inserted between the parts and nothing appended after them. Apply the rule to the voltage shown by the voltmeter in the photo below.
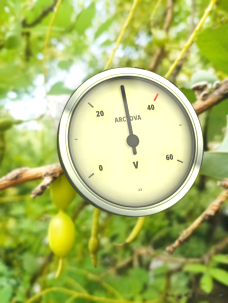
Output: 30 (V)
